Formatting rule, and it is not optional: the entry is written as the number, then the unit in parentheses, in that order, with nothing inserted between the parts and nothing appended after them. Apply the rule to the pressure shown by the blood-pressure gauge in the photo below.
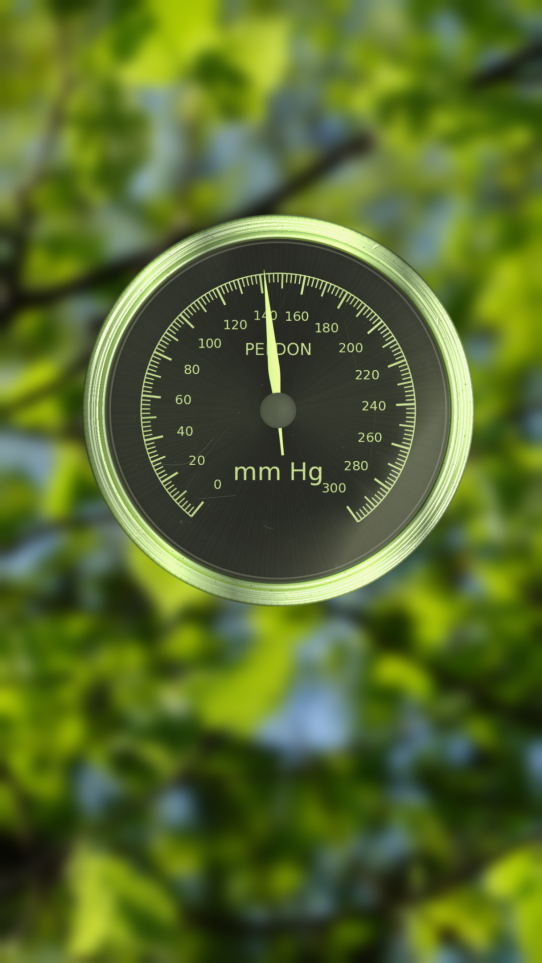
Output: 142 (mmHg)
